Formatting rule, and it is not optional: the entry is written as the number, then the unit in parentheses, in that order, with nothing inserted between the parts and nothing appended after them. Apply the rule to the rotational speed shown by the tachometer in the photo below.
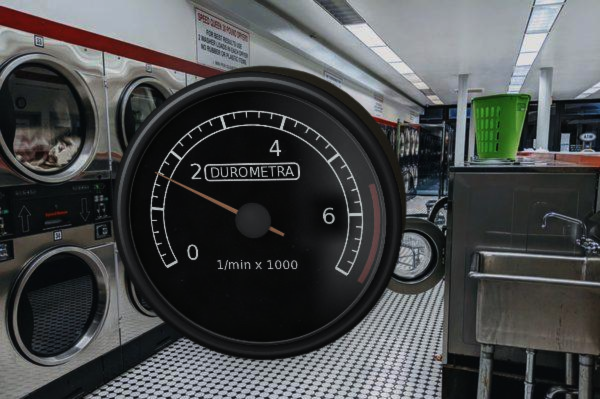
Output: 1600 (rpm)
